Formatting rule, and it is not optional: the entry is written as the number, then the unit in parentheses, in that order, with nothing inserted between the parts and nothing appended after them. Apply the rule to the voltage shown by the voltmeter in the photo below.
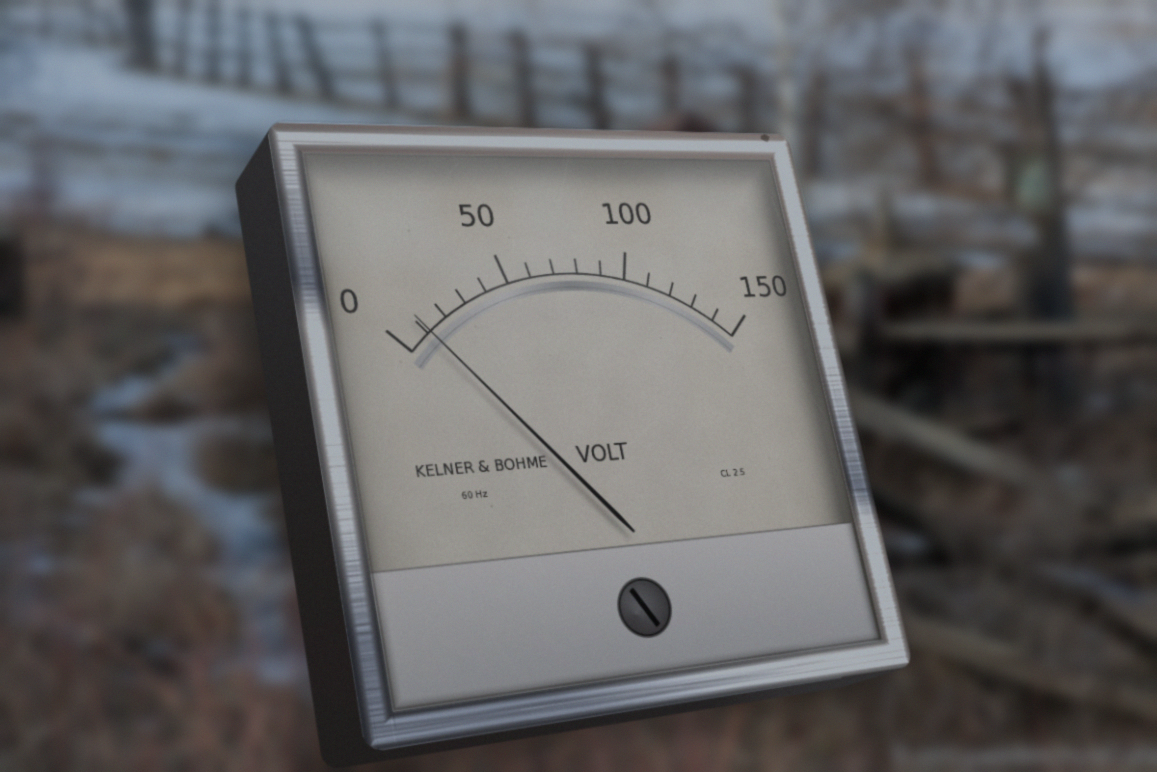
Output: 10 (V)
